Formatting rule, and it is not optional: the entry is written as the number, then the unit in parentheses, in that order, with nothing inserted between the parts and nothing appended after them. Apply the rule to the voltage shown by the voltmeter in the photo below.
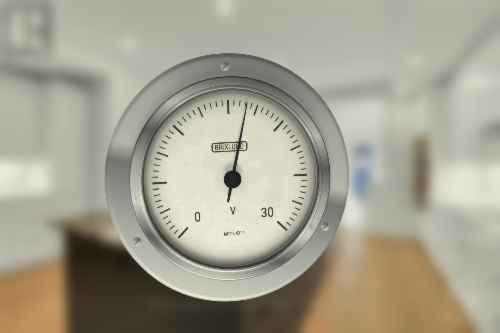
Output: 16.5 (V)
